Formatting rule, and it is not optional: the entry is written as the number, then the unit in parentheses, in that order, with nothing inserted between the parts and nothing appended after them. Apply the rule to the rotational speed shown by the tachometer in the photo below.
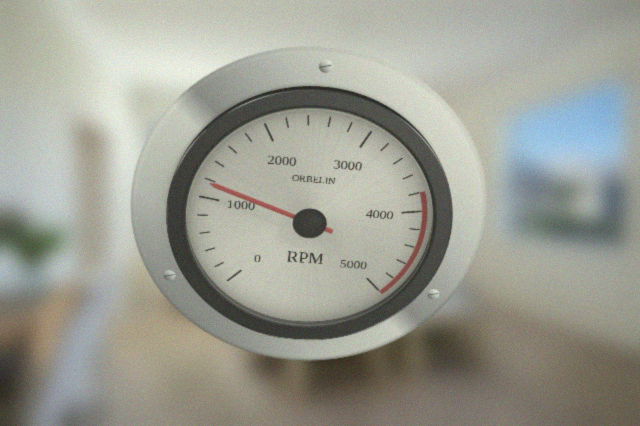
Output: 1200 (rpm)
